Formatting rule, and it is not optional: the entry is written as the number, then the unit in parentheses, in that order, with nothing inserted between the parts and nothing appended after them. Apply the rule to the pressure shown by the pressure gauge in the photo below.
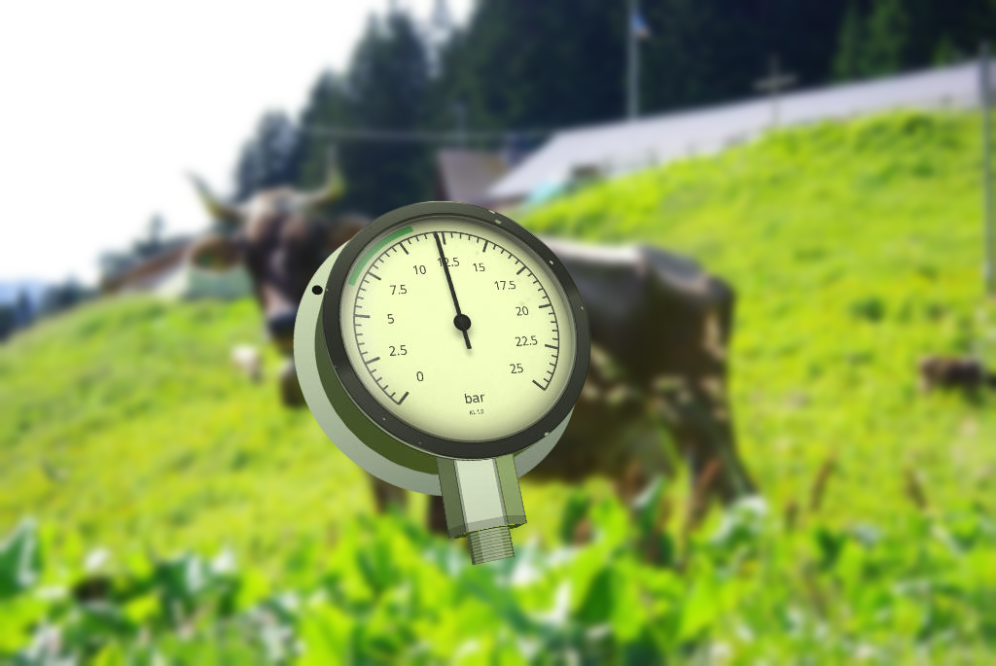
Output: 12 (bar)
